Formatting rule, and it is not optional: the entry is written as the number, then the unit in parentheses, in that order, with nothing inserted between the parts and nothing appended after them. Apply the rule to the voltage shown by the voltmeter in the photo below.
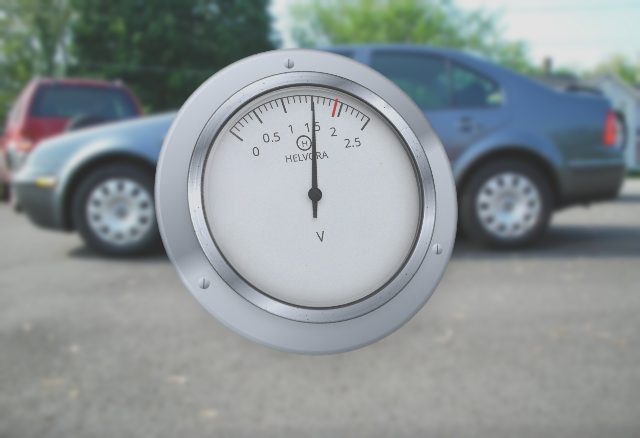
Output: 1.5 (V)
